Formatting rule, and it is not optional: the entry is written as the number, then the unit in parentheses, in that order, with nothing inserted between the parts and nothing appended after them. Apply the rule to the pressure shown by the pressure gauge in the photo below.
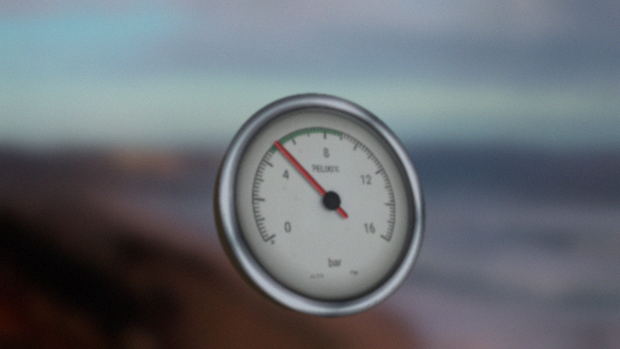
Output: 5 (bar)
